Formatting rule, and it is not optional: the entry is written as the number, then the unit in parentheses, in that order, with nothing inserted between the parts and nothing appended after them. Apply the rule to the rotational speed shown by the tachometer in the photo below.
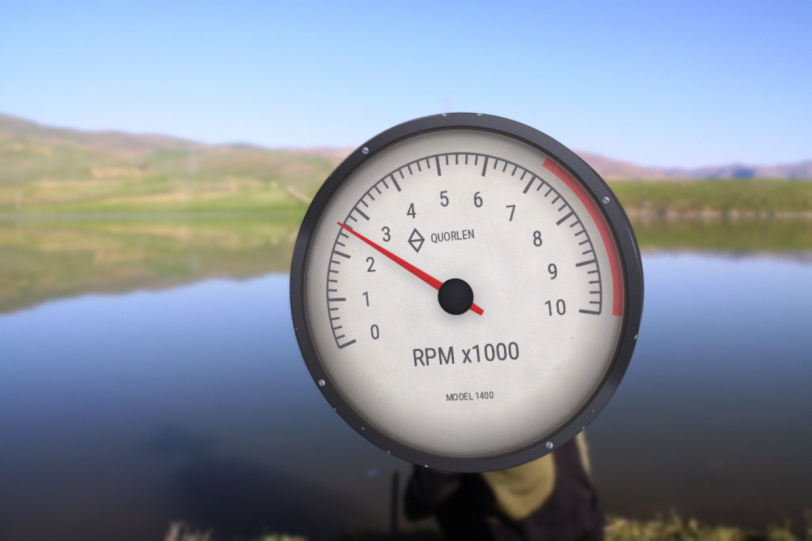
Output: 2600 (rpm)
